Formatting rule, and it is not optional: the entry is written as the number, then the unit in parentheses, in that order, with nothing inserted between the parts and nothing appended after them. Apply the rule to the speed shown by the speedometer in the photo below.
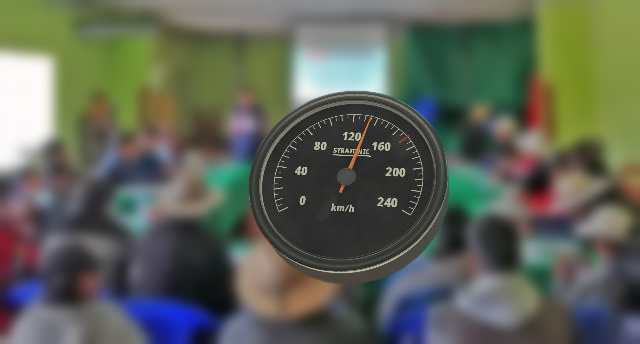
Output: 135 (km/h)
